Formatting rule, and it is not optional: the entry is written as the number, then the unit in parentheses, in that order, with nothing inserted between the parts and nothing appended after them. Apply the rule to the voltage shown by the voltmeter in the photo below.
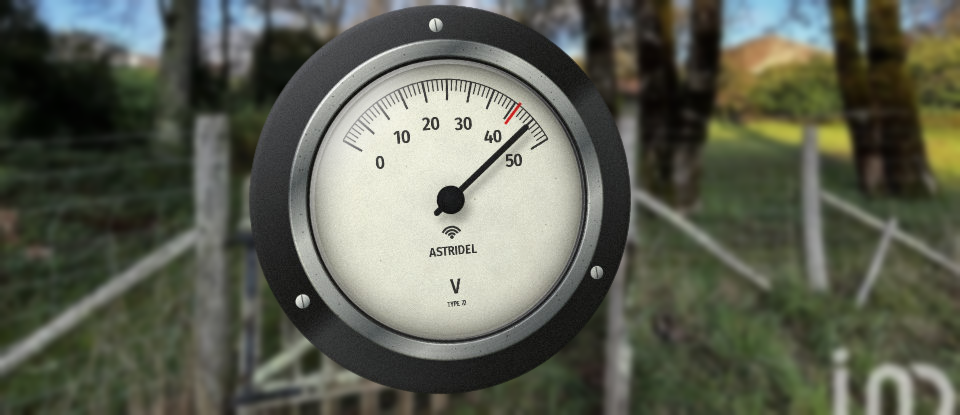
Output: 45 (V)
